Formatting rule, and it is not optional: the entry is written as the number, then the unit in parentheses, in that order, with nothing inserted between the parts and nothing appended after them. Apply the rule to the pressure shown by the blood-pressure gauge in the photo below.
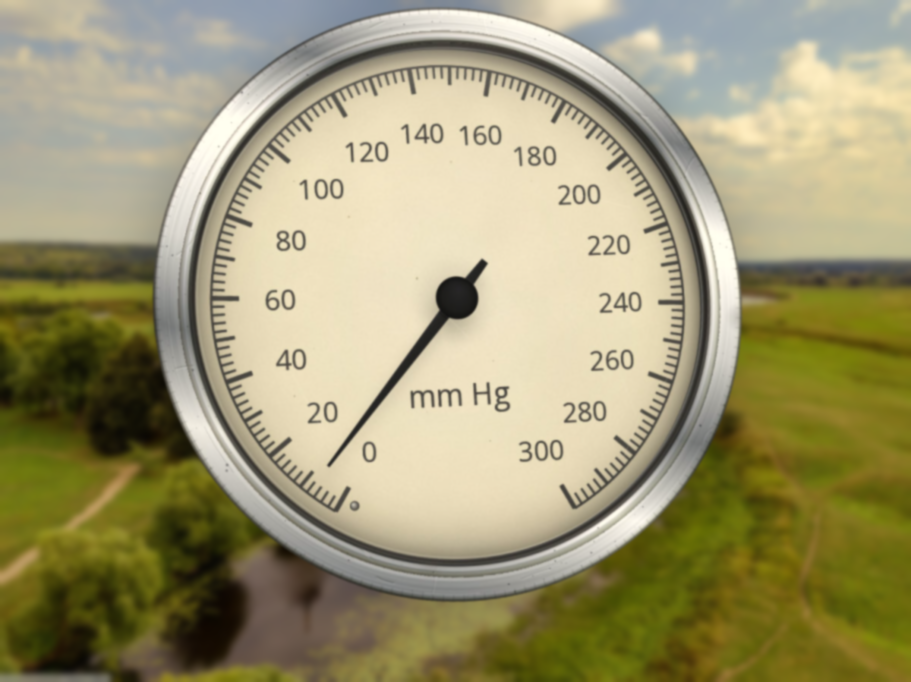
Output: 8 (mmHg)
